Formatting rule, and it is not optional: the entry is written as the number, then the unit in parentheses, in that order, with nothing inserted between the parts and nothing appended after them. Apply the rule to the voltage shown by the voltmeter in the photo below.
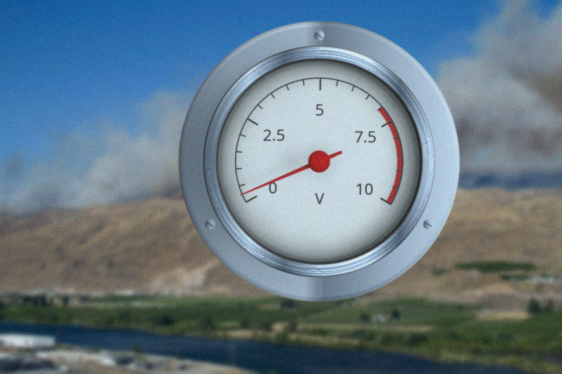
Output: 0.25 (V)
